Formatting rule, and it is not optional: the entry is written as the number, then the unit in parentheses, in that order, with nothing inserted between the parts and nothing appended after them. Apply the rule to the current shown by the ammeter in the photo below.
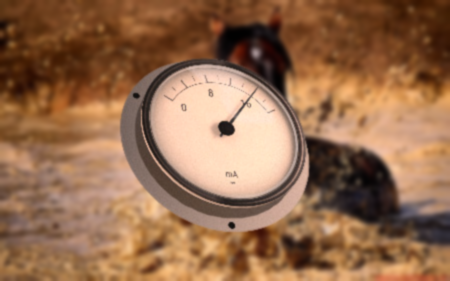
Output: 16 (mA)
